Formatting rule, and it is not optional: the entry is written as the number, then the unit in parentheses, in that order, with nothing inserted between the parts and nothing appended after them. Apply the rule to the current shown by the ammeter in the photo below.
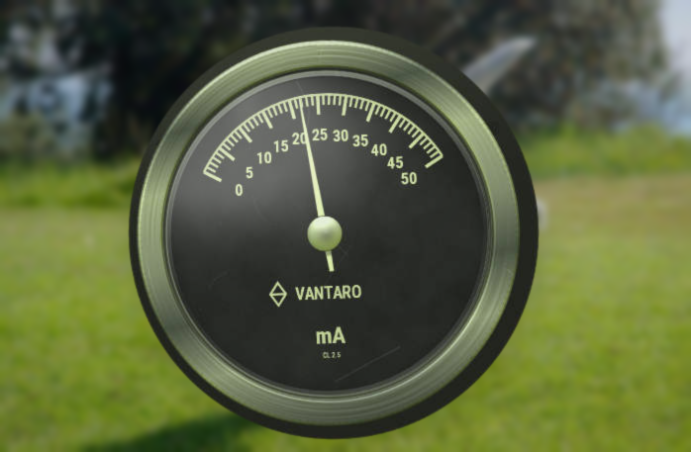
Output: 22 (mA)
